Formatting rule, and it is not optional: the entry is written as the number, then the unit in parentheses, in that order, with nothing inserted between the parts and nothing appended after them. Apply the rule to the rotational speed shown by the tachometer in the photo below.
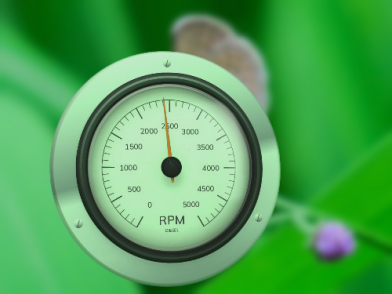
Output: 2400 (rpm)
